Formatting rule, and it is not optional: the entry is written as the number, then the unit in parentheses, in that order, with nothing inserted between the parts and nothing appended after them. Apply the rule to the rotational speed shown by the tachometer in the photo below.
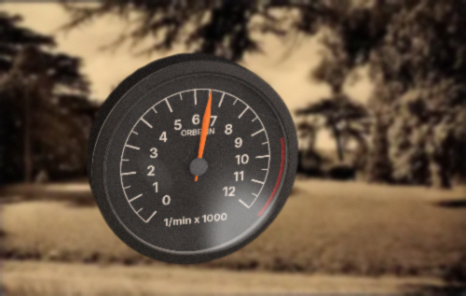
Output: 6500 (rpm)
